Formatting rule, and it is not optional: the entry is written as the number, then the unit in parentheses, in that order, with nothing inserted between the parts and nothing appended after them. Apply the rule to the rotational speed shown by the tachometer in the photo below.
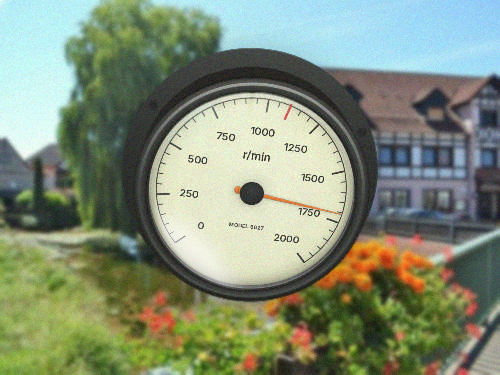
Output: 1700 (rpm)
